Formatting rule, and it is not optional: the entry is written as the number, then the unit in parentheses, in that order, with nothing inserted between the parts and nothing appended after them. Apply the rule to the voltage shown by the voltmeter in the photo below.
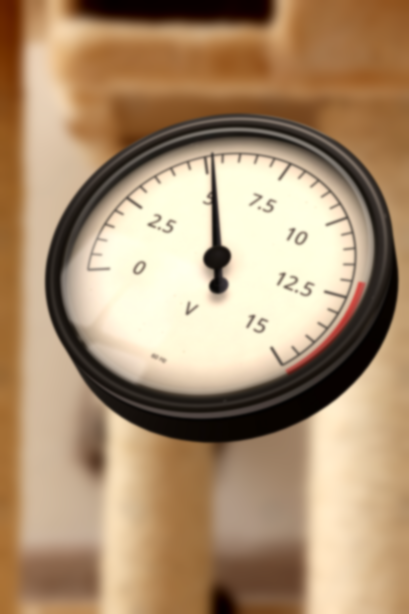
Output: 5.25 (V)
